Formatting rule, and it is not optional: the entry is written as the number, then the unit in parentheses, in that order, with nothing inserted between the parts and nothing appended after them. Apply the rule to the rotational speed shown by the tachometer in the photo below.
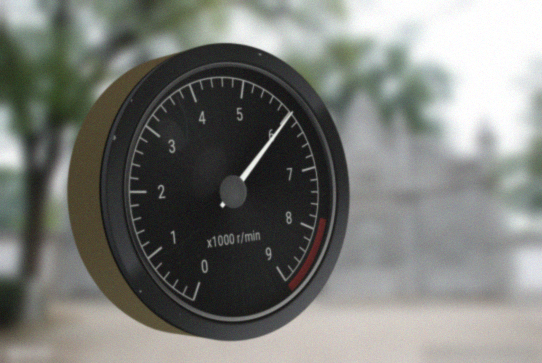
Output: 6000 (rpm)
